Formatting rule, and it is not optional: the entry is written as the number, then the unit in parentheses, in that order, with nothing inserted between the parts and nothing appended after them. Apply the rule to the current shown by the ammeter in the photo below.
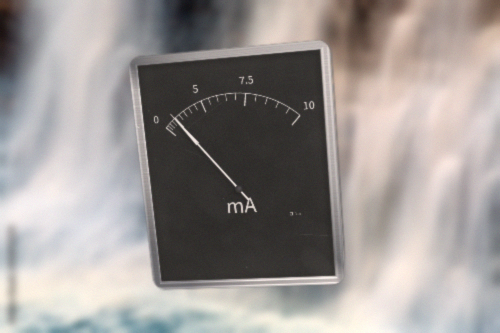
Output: 2.5 (mA)
